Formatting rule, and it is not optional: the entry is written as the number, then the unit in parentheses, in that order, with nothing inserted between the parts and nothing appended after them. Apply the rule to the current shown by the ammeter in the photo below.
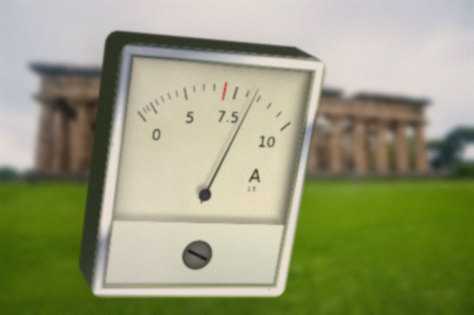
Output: 8.25 (A)
